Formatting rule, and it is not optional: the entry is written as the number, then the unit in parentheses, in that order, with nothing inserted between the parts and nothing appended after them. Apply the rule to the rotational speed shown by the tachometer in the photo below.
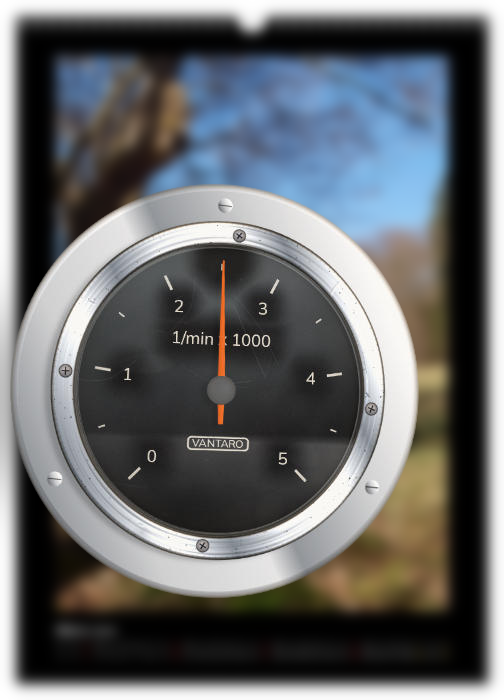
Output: 2500 (rpm)
